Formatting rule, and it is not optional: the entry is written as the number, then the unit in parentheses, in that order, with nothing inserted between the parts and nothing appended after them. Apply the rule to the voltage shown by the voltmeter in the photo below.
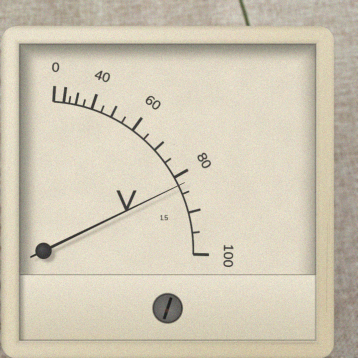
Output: 82.5 (V)
